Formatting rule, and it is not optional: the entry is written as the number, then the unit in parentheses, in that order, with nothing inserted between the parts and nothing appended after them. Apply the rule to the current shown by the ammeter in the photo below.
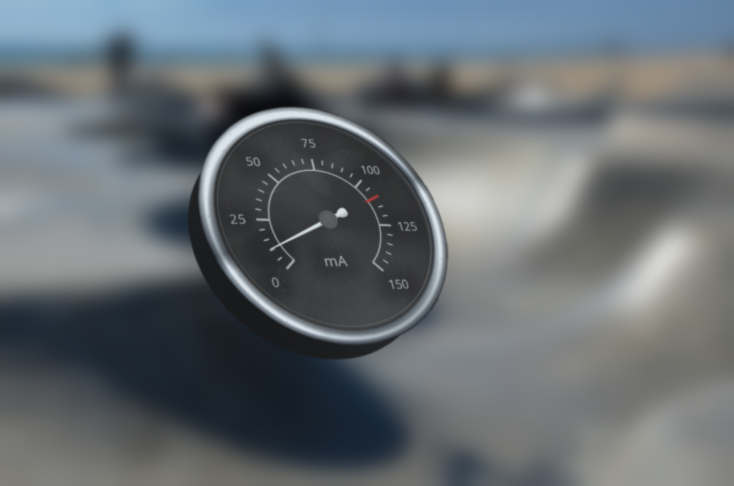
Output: 10 (mA)
